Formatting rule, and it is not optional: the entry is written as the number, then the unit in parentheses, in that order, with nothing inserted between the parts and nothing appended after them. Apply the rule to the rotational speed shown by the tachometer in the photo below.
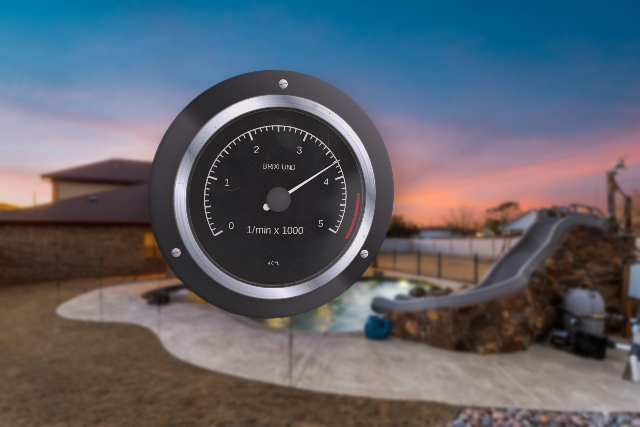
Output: 3700 (rpm)
